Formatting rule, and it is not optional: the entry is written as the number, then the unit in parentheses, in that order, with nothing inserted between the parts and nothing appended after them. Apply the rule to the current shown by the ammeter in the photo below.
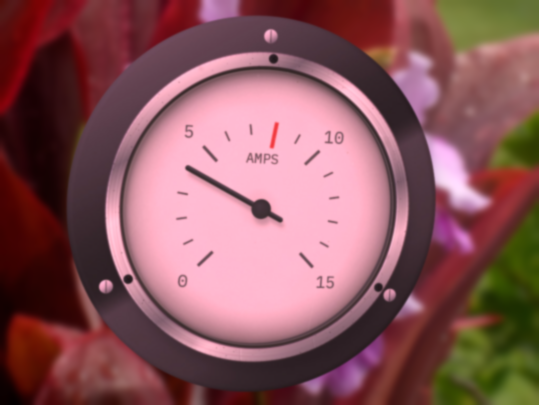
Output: 4 (A)
